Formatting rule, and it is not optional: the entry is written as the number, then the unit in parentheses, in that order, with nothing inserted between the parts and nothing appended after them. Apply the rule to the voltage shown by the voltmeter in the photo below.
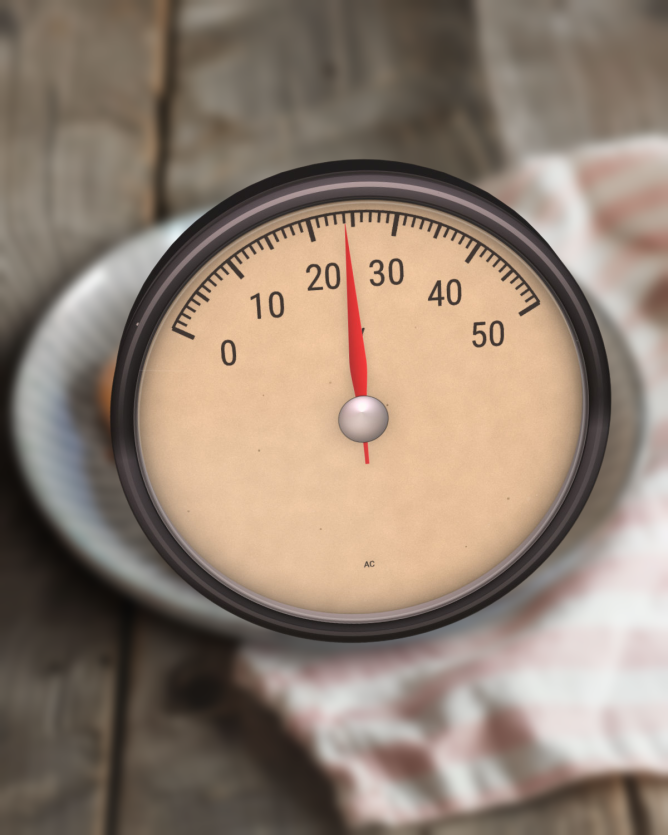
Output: 24 (V)
